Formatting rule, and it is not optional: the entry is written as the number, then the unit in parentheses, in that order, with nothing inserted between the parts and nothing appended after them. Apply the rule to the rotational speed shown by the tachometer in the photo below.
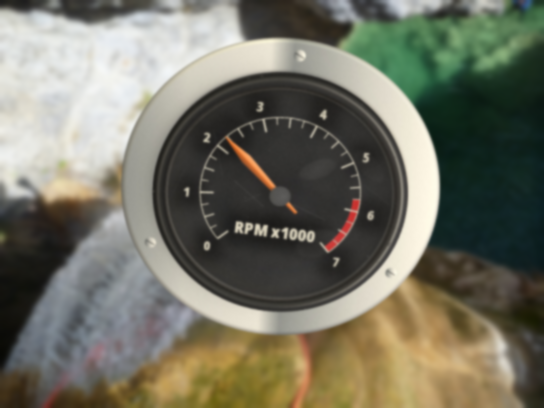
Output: 2250 (rpm)
